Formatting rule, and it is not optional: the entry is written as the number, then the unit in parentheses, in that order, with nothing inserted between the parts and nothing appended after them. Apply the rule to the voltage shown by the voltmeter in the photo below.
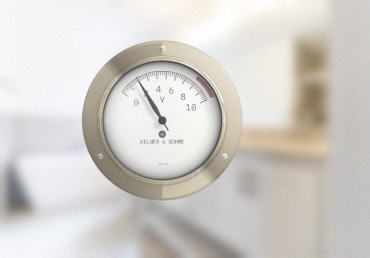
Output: 2 (V)
